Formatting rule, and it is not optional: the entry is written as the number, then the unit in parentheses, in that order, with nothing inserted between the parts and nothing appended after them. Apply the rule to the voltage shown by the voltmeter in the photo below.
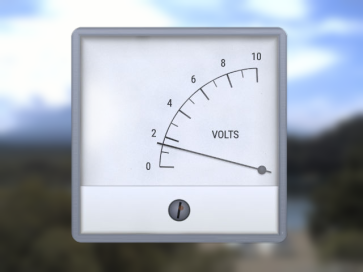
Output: 1.5 (V)
